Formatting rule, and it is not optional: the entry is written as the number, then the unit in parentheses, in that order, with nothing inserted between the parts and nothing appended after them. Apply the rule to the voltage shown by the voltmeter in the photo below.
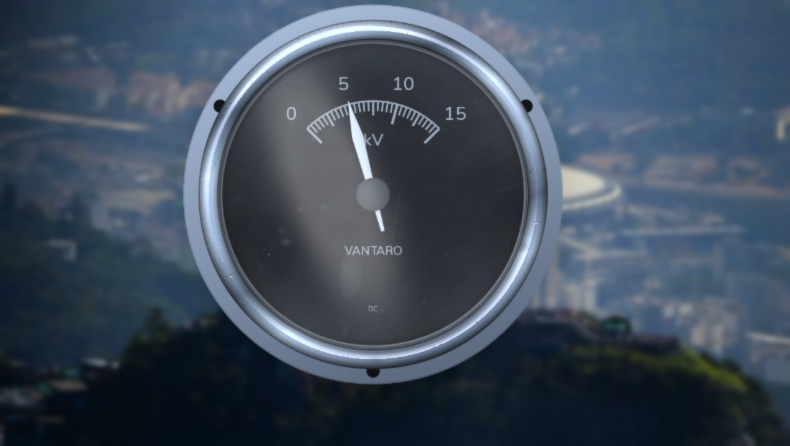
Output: 5 (kV)
